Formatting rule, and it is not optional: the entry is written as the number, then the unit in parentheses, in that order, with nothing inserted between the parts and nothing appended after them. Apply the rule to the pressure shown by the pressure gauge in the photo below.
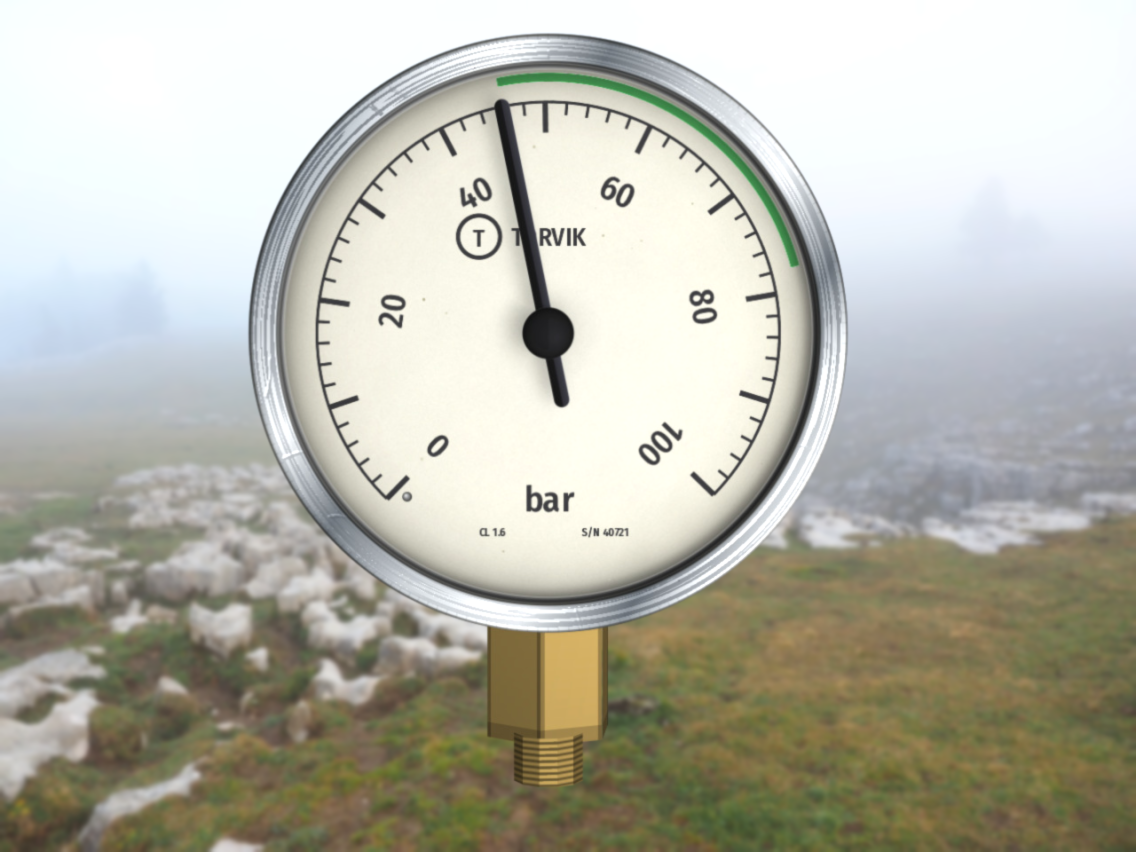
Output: 46 (bar)
